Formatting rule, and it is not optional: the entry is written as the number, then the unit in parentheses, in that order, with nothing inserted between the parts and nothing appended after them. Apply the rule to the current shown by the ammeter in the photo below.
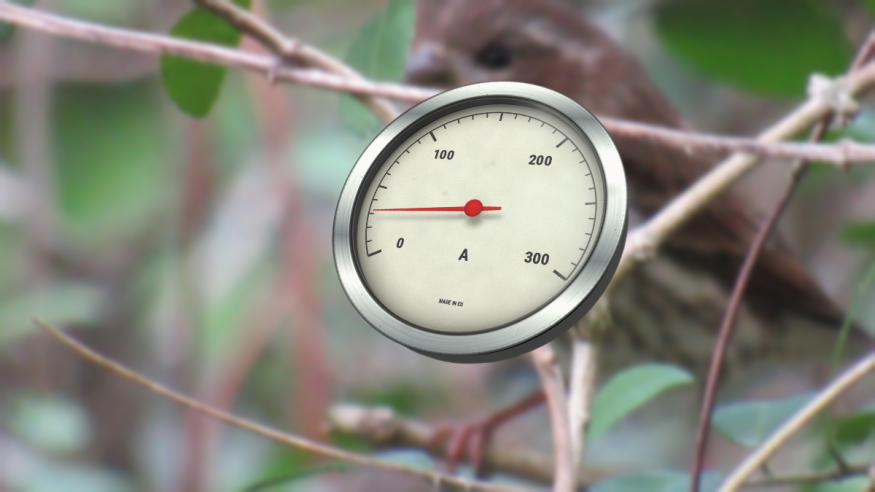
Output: 30 (A)
